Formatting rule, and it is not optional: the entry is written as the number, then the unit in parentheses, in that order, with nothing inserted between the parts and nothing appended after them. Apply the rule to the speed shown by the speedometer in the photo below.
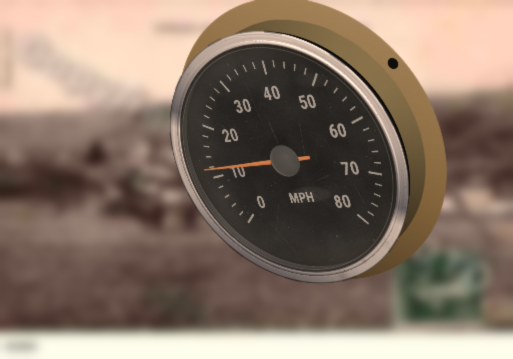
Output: 12 (mph)
